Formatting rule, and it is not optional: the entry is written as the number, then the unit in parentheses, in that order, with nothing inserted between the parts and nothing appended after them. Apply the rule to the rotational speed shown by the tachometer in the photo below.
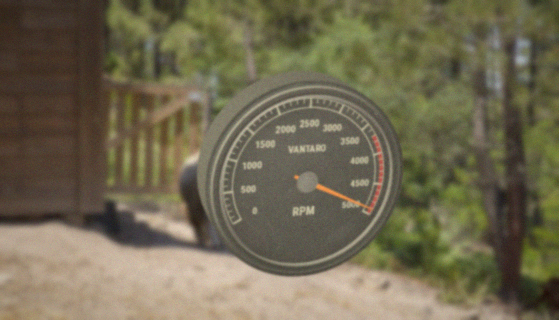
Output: 4900 (rpm)
